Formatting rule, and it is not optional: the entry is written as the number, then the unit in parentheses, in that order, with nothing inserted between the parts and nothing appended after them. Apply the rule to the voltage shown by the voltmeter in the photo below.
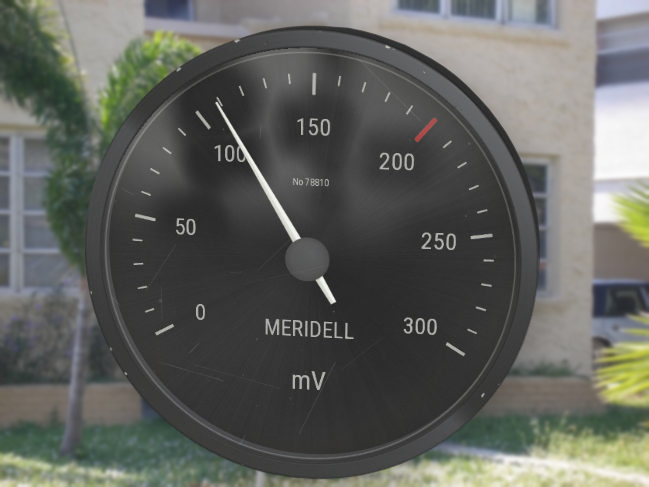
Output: 110 (mV)
